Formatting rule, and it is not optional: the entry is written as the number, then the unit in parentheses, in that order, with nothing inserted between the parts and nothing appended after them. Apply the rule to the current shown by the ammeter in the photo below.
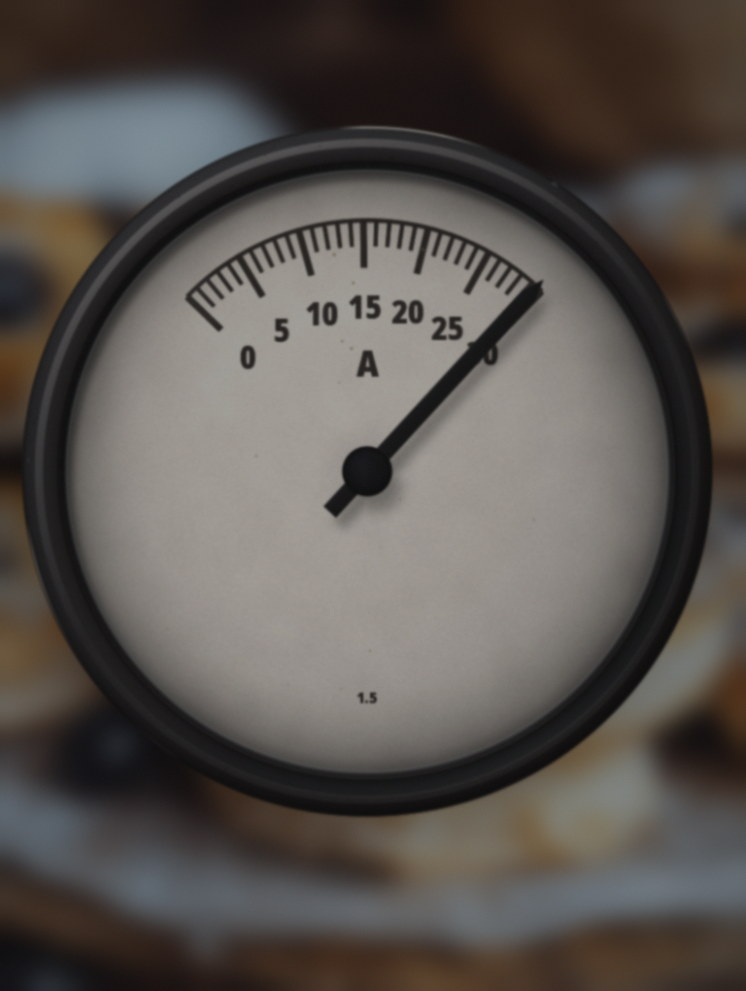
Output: 29.5 (A)
